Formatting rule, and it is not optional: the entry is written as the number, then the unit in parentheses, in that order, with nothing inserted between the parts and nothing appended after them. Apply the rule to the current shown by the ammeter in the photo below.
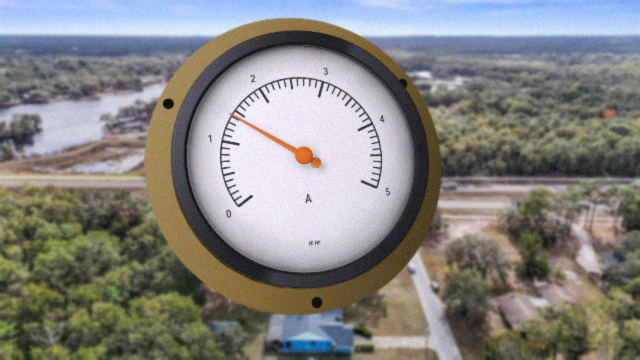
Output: 1.4 (A)
